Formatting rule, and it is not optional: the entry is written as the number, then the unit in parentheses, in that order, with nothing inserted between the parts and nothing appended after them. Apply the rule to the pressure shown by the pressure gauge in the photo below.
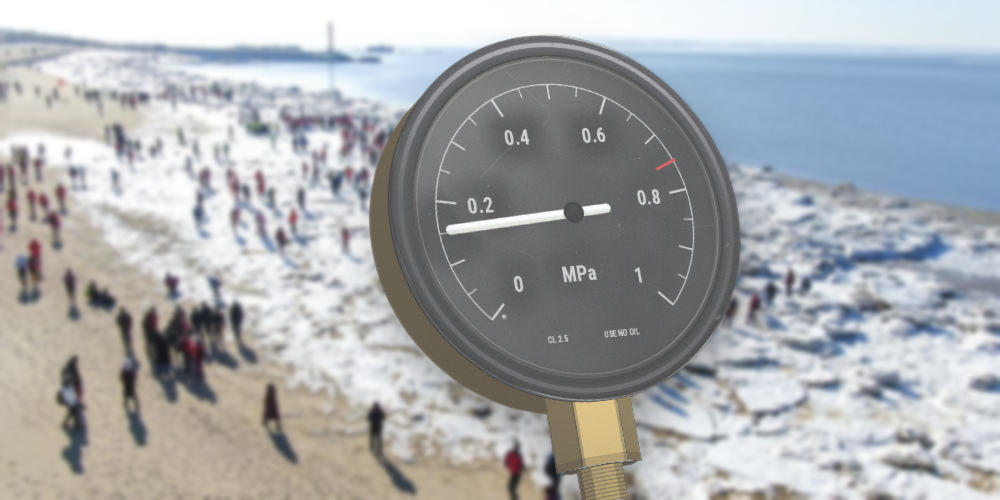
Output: 0.15 (MPa)
